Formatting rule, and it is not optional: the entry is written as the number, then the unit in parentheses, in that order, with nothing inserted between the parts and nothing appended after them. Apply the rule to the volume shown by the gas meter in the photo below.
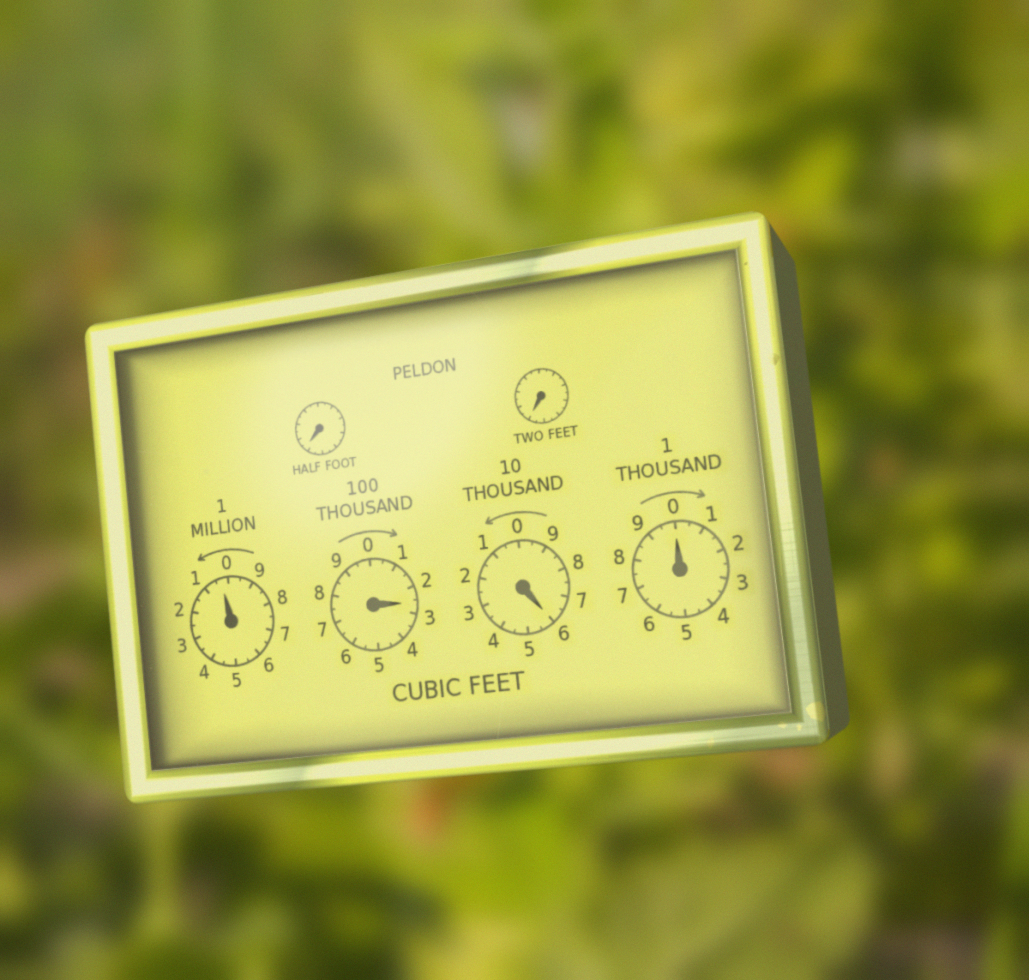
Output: 26000 (ft³)
